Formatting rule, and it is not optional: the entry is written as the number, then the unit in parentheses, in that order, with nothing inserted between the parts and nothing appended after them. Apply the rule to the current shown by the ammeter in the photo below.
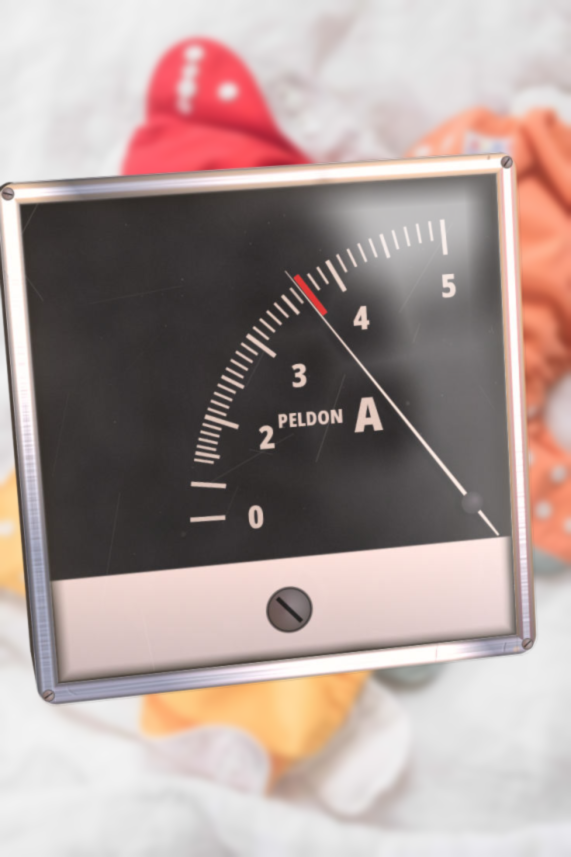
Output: 3.65 (A)
